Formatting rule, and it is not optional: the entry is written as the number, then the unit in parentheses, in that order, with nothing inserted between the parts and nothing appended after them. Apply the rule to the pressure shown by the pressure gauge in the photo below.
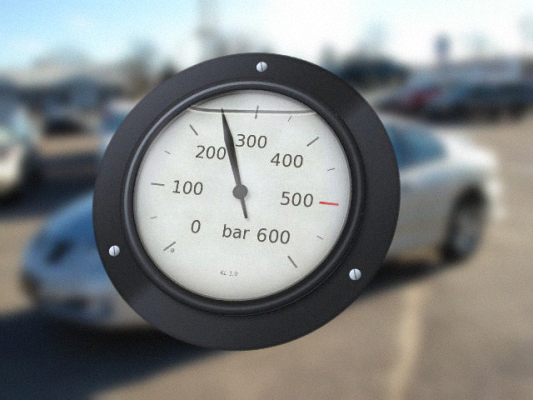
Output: 250 (bar)
